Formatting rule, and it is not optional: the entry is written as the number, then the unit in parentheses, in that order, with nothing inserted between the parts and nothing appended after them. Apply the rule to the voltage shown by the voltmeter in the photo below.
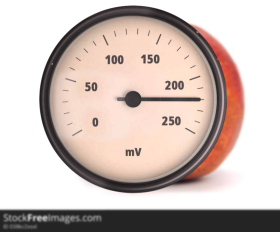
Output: 220 (mV)
